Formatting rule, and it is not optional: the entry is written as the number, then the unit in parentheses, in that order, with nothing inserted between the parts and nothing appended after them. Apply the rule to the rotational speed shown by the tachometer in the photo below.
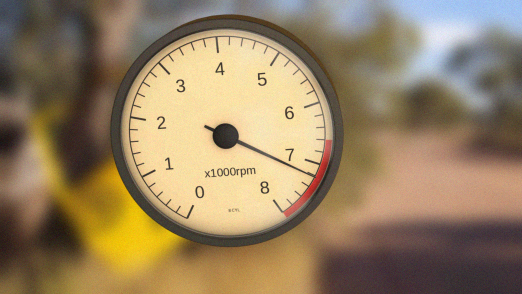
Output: 7200 (rpm)
